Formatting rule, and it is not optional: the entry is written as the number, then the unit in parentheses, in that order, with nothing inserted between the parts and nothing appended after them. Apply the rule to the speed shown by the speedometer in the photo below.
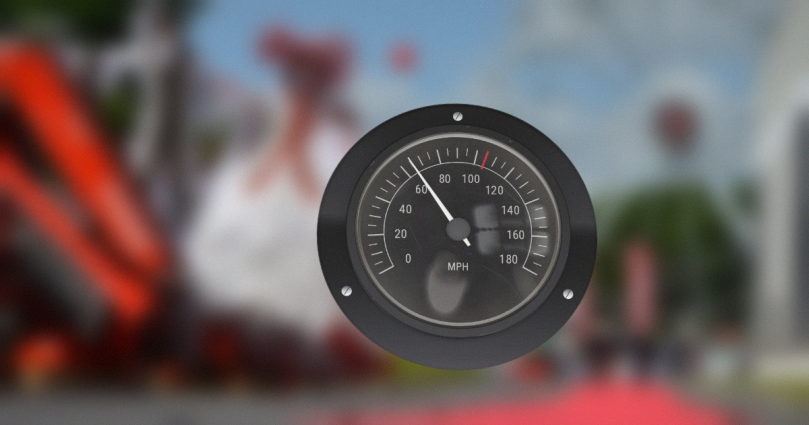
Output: 65 (mph)
